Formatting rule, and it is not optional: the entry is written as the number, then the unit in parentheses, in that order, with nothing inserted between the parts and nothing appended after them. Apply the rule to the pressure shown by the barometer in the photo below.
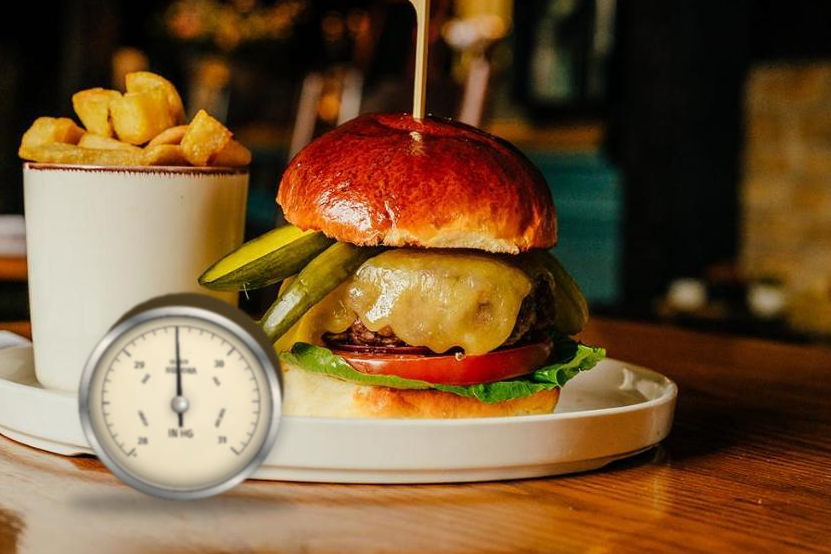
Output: 29.5 (inHg)
